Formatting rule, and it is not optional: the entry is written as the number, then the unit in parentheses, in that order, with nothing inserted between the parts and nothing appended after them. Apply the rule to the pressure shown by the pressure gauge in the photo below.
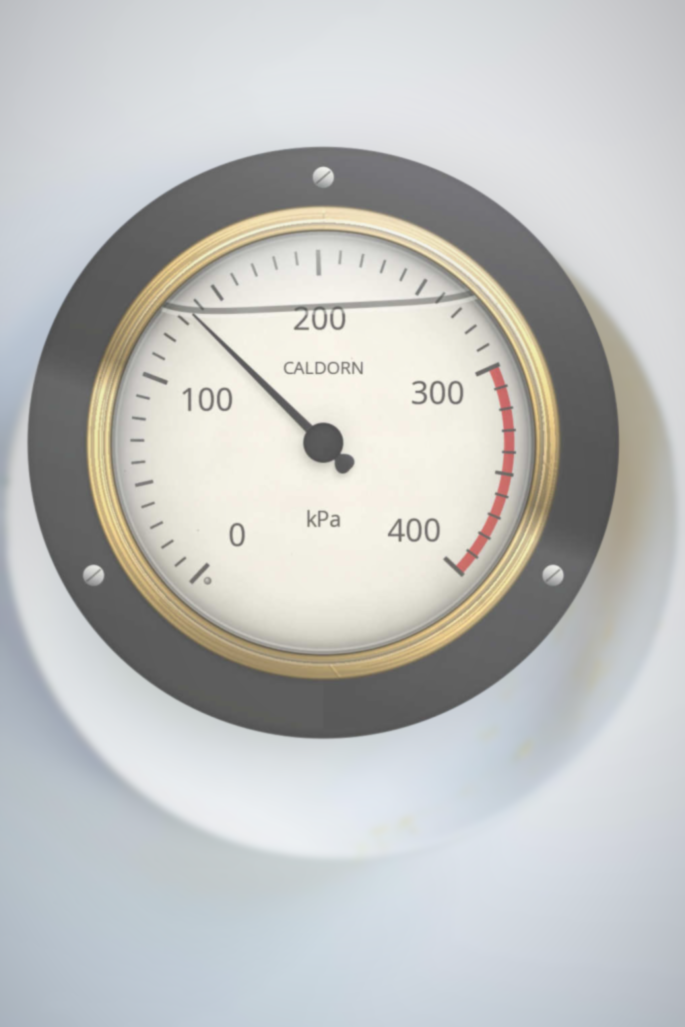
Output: 135 (kPa)
